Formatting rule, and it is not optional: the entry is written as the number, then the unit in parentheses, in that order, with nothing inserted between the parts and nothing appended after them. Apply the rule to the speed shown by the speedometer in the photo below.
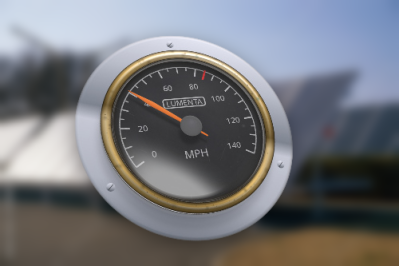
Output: 40 (mph)
